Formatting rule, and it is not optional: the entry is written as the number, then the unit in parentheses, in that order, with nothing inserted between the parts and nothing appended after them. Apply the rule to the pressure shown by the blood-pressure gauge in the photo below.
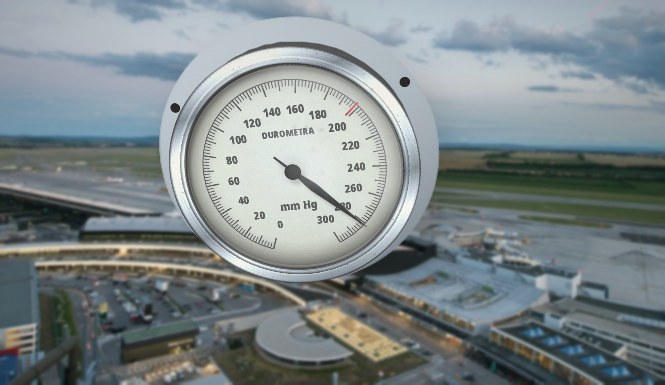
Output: 280 (mmHg)
